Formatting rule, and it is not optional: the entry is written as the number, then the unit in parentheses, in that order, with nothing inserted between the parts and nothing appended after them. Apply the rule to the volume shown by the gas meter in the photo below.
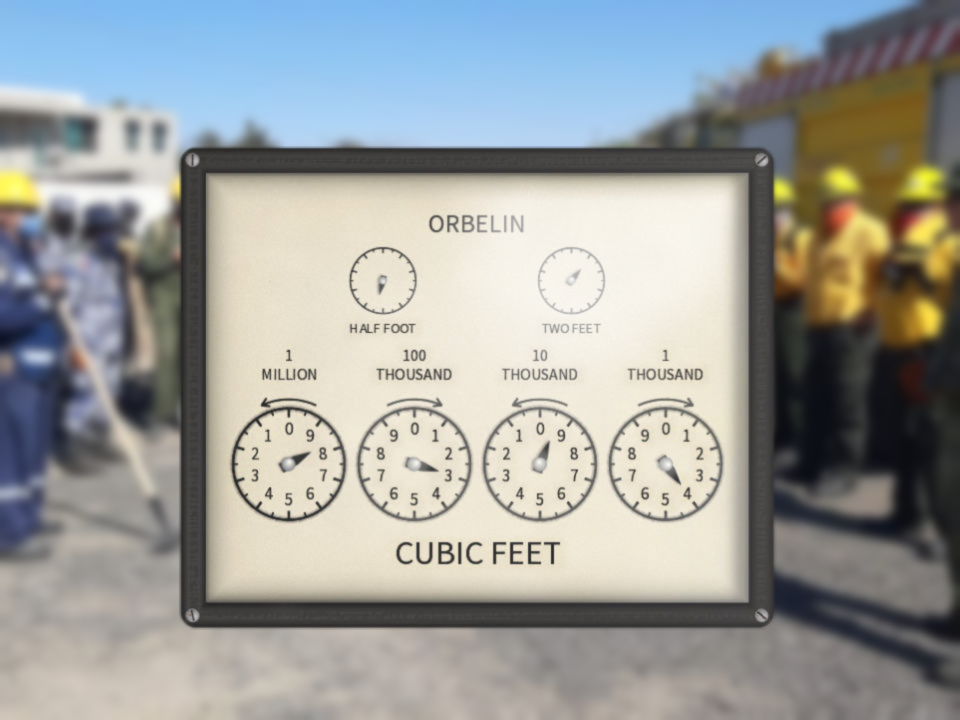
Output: 829400 (ft³)
